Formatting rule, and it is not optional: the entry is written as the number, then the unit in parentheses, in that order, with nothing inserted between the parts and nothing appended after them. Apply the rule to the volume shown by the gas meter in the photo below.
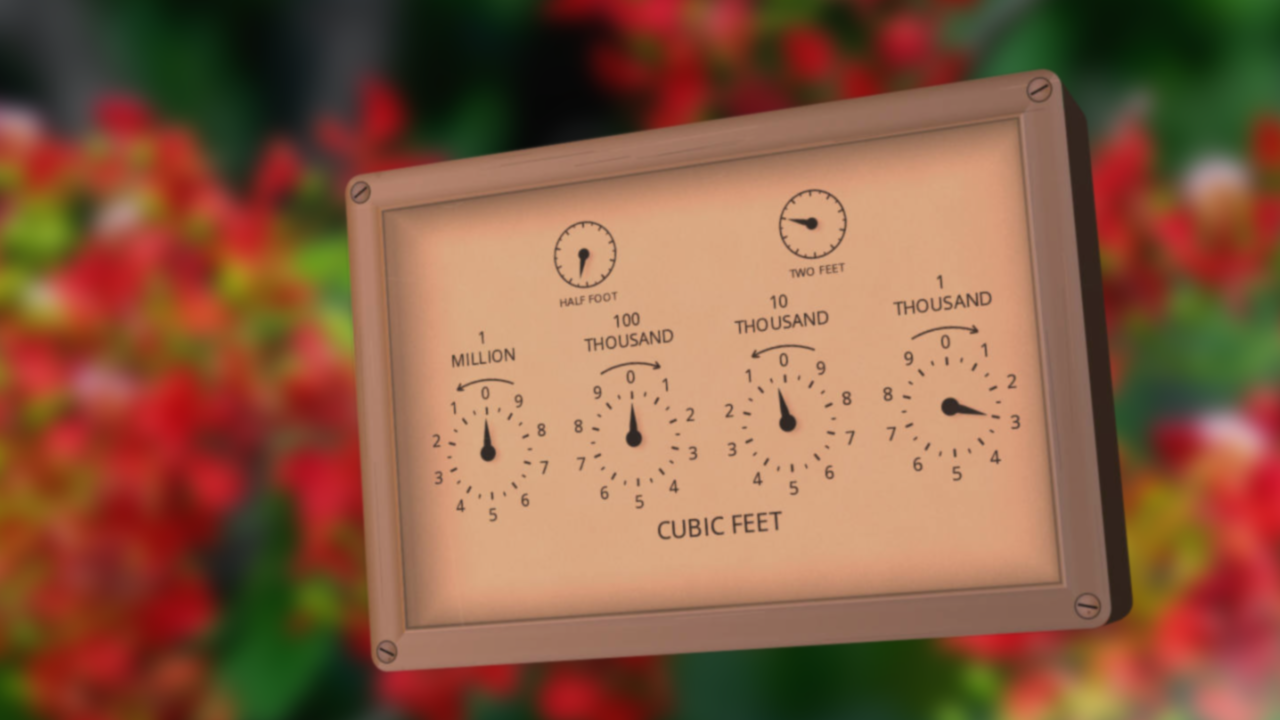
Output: 300 (ft³)
